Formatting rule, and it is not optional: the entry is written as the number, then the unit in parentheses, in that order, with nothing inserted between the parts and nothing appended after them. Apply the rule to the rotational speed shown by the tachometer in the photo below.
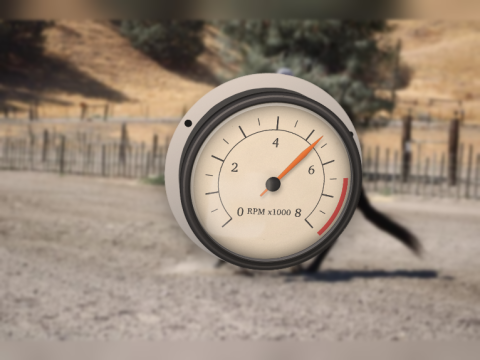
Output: 5250 (rpm)
